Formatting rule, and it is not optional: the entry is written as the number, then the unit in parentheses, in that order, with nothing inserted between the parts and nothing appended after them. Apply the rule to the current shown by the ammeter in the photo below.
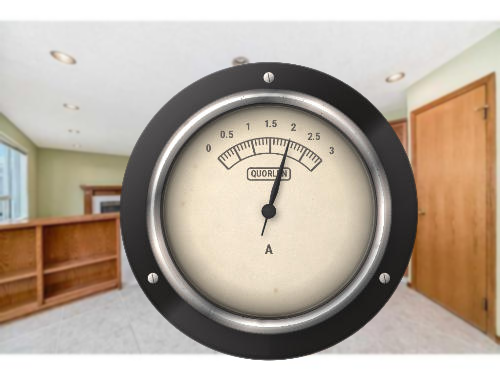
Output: 2 (A)
